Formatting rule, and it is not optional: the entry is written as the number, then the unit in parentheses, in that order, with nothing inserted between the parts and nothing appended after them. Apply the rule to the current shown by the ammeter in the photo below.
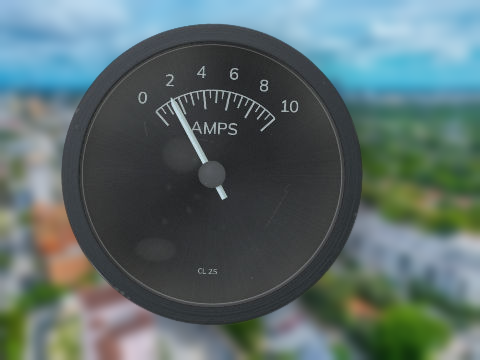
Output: 1.5 (A)
